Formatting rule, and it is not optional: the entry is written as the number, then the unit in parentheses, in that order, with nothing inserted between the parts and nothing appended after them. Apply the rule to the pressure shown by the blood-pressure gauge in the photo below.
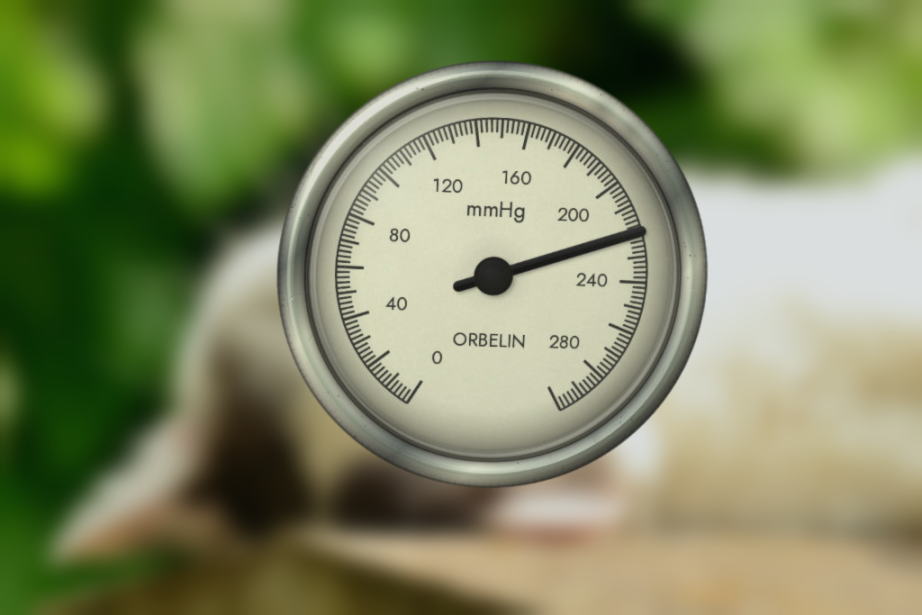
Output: 220 (mmHg)
